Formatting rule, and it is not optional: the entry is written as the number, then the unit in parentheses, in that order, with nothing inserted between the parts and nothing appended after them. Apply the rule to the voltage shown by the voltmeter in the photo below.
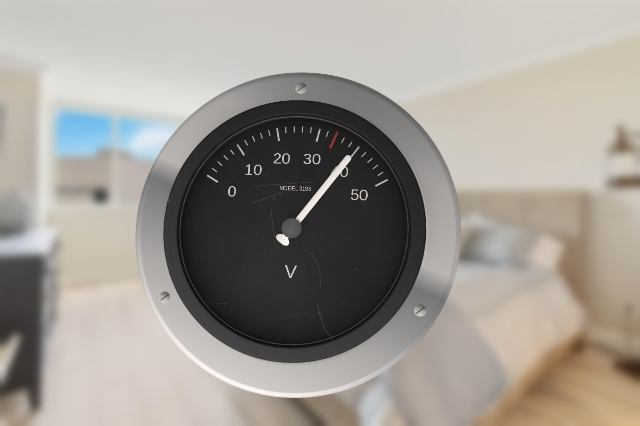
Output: 40 (V)
